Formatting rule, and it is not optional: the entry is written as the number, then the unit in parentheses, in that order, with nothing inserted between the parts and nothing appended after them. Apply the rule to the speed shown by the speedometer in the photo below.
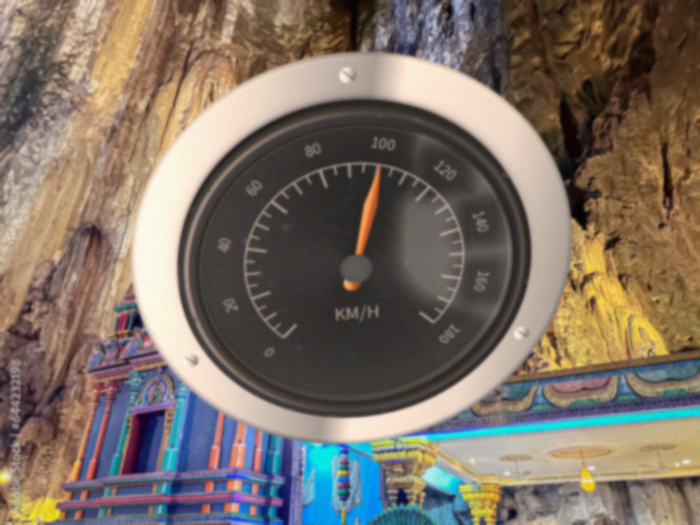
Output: 100 (km/h)
